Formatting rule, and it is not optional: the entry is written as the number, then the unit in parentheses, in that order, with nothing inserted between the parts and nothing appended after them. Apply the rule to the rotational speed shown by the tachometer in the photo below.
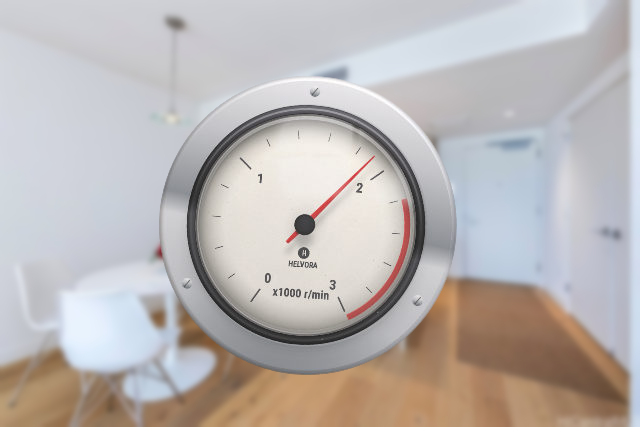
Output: 1900 (rpm)
